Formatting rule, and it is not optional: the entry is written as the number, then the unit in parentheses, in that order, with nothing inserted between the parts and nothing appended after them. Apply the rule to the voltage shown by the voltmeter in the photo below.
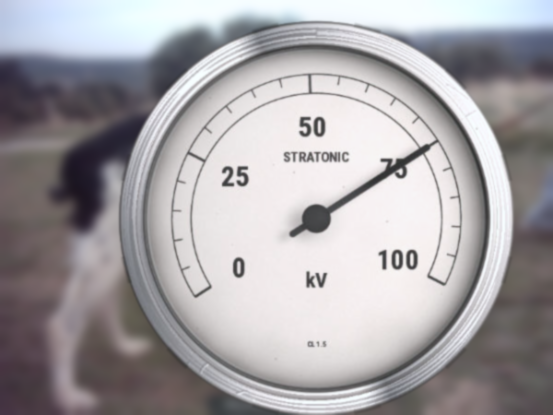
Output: 75 (kV)
